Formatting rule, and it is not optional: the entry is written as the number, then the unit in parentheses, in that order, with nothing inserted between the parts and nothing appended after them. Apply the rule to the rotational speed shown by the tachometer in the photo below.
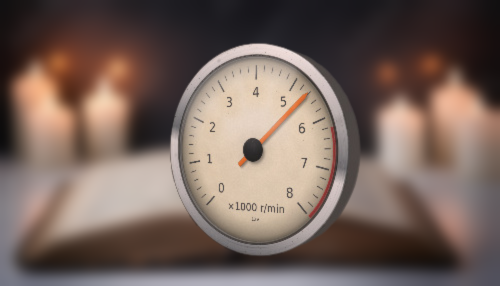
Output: 5400 (rpm)
